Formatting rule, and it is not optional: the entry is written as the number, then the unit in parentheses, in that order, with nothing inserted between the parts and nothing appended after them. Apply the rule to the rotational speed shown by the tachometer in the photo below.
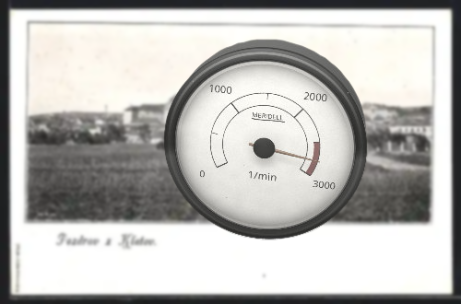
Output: 2750 (rpm)
